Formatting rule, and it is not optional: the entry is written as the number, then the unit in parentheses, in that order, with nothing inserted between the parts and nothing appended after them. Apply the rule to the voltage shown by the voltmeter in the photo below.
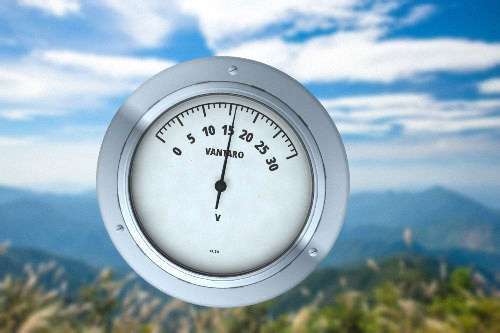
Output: 16 (V)
